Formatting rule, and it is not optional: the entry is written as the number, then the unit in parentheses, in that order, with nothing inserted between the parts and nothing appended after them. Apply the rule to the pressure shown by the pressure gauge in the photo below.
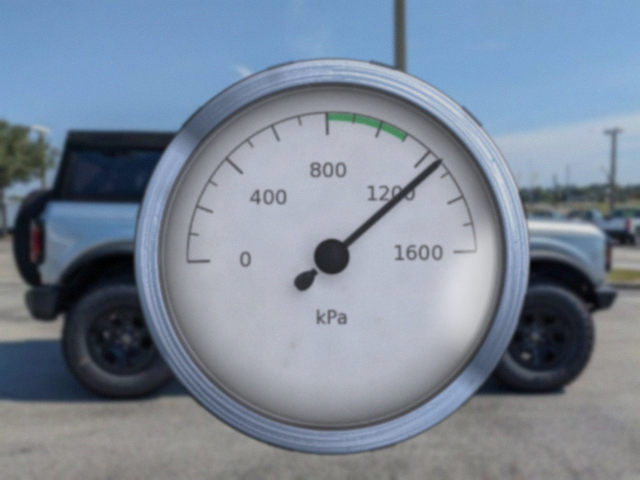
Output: 1250 (kPa)
